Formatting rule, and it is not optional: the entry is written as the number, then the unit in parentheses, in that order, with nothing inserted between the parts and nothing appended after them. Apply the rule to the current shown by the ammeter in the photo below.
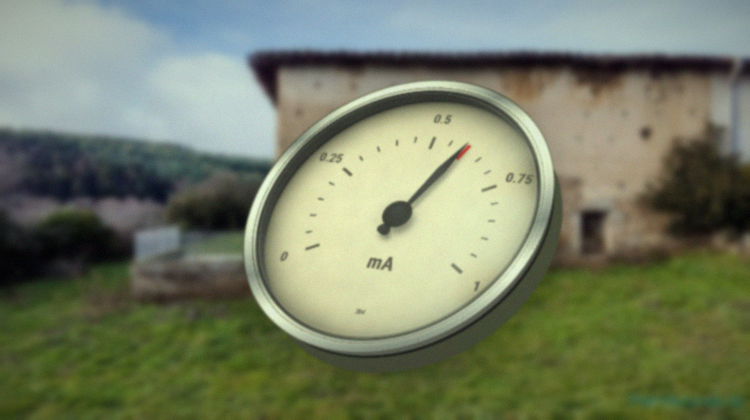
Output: 0.6 (mA)
